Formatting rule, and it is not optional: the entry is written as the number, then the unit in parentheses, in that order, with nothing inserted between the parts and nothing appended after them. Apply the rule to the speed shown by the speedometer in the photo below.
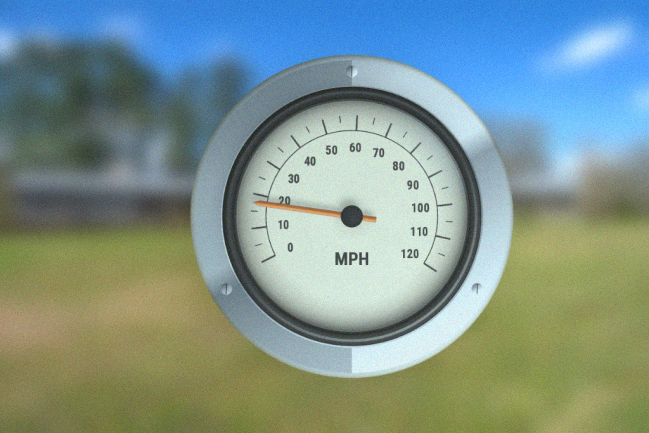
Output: 17.5 (mph)
